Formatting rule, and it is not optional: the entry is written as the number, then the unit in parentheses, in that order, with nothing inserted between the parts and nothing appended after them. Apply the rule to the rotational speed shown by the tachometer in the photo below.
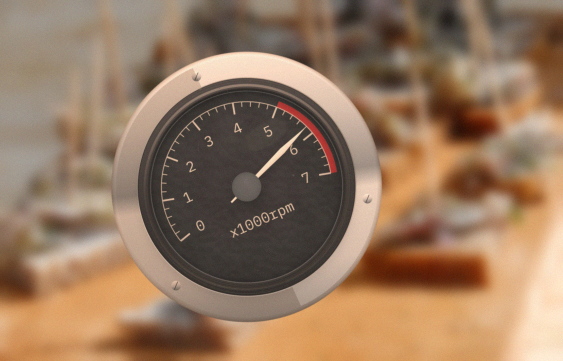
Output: 5800 (rpm)
